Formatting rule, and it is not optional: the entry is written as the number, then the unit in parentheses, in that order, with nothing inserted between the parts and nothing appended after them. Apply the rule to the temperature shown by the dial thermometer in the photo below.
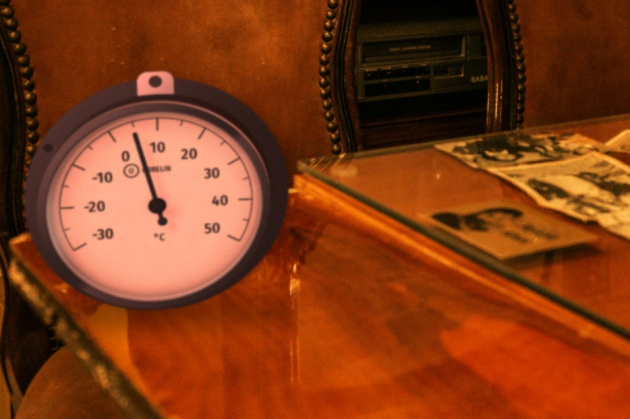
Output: 5 (°C)
